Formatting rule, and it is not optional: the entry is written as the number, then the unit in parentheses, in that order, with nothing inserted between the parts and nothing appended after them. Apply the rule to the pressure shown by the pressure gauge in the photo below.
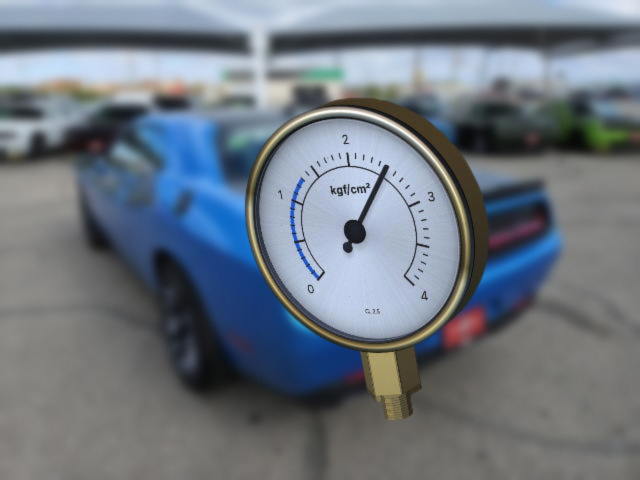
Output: 2.5 (kg/cm²)
